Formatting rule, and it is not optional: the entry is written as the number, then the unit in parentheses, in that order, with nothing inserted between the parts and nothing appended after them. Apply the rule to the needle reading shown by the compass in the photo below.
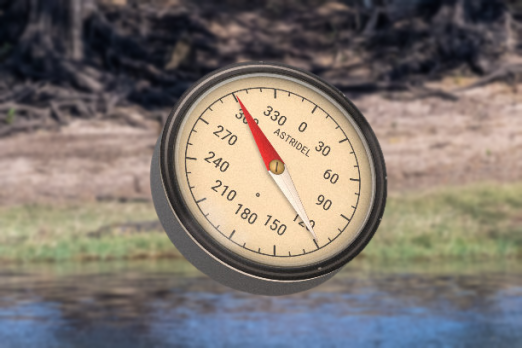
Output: 300 (°)
